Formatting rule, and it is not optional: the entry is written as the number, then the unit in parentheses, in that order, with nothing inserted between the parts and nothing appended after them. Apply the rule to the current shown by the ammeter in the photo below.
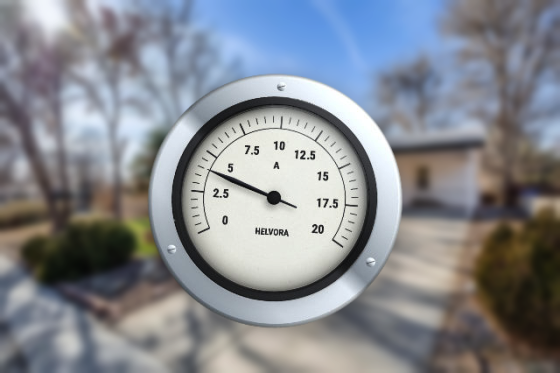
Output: 4 (A)
